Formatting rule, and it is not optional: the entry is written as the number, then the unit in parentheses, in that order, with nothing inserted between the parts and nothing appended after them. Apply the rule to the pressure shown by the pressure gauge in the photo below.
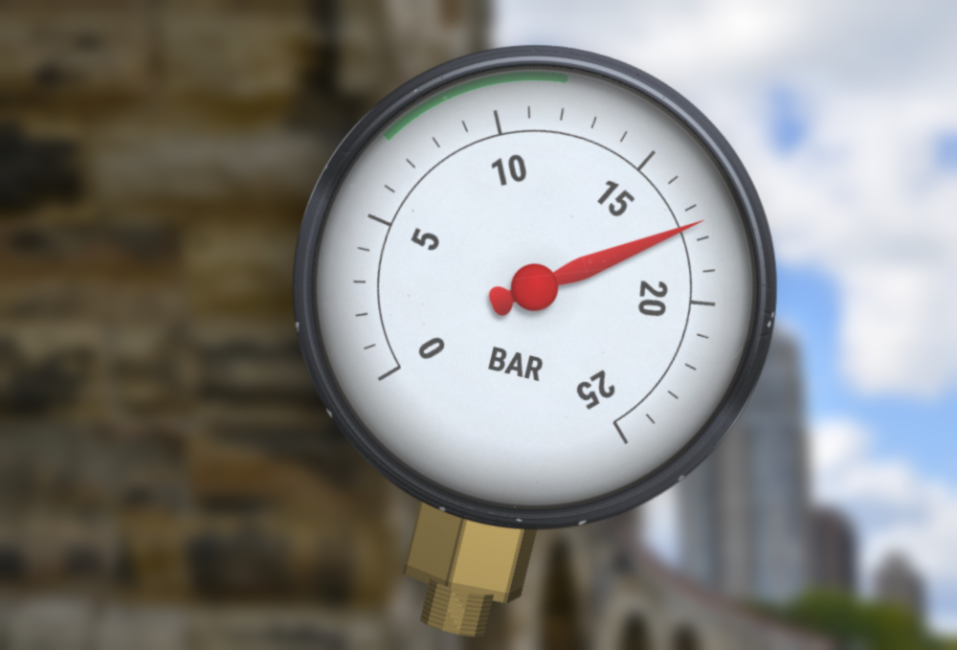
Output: 17.5 (bar)
